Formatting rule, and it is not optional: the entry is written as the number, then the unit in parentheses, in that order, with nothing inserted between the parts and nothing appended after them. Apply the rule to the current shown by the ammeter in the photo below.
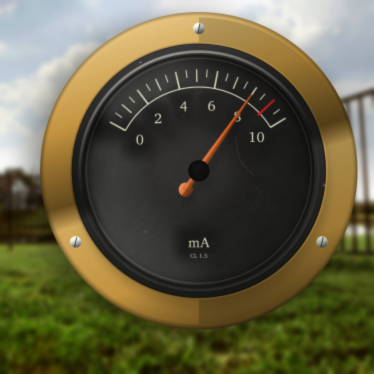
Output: 8 (mA)
